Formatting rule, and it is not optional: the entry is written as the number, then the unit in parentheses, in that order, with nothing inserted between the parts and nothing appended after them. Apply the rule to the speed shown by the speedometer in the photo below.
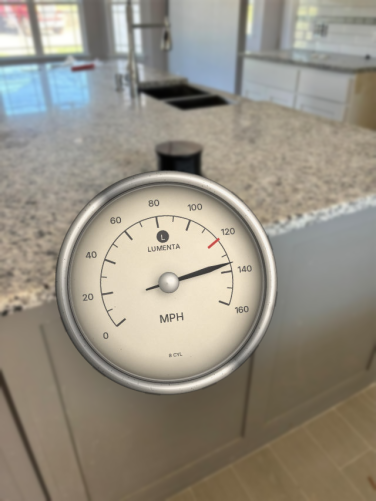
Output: 135 (mph)
